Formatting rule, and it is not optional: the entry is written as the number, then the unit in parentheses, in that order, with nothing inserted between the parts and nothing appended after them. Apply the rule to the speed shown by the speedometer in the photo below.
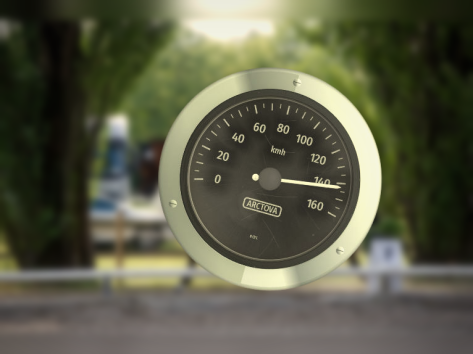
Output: 142.5 (km/h)
